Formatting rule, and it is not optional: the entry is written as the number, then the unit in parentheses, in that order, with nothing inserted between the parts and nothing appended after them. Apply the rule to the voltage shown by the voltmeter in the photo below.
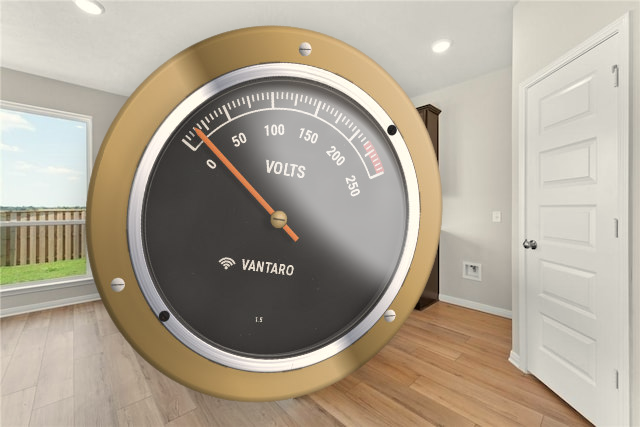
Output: 15 (V)
